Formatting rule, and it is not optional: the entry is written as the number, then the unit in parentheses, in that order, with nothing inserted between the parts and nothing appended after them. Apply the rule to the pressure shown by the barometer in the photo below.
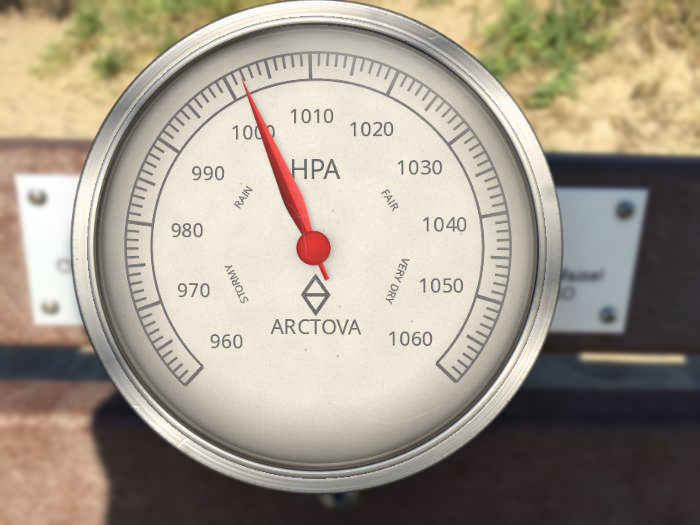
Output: 1002 (hPa)
